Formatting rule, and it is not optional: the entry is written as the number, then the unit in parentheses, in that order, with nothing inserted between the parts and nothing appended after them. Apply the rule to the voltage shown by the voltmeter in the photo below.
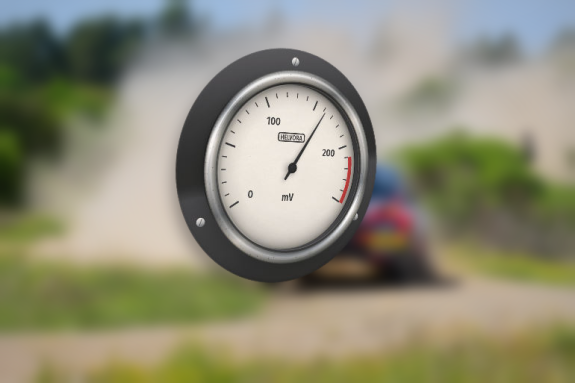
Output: 160 (mV)
